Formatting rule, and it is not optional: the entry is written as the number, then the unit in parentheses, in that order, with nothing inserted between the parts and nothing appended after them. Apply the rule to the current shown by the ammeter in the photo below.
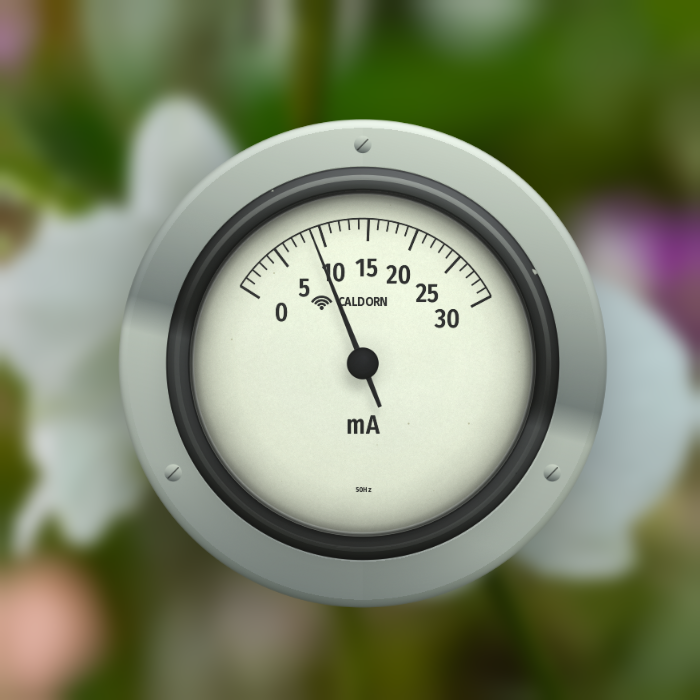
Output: 9 (mA)
